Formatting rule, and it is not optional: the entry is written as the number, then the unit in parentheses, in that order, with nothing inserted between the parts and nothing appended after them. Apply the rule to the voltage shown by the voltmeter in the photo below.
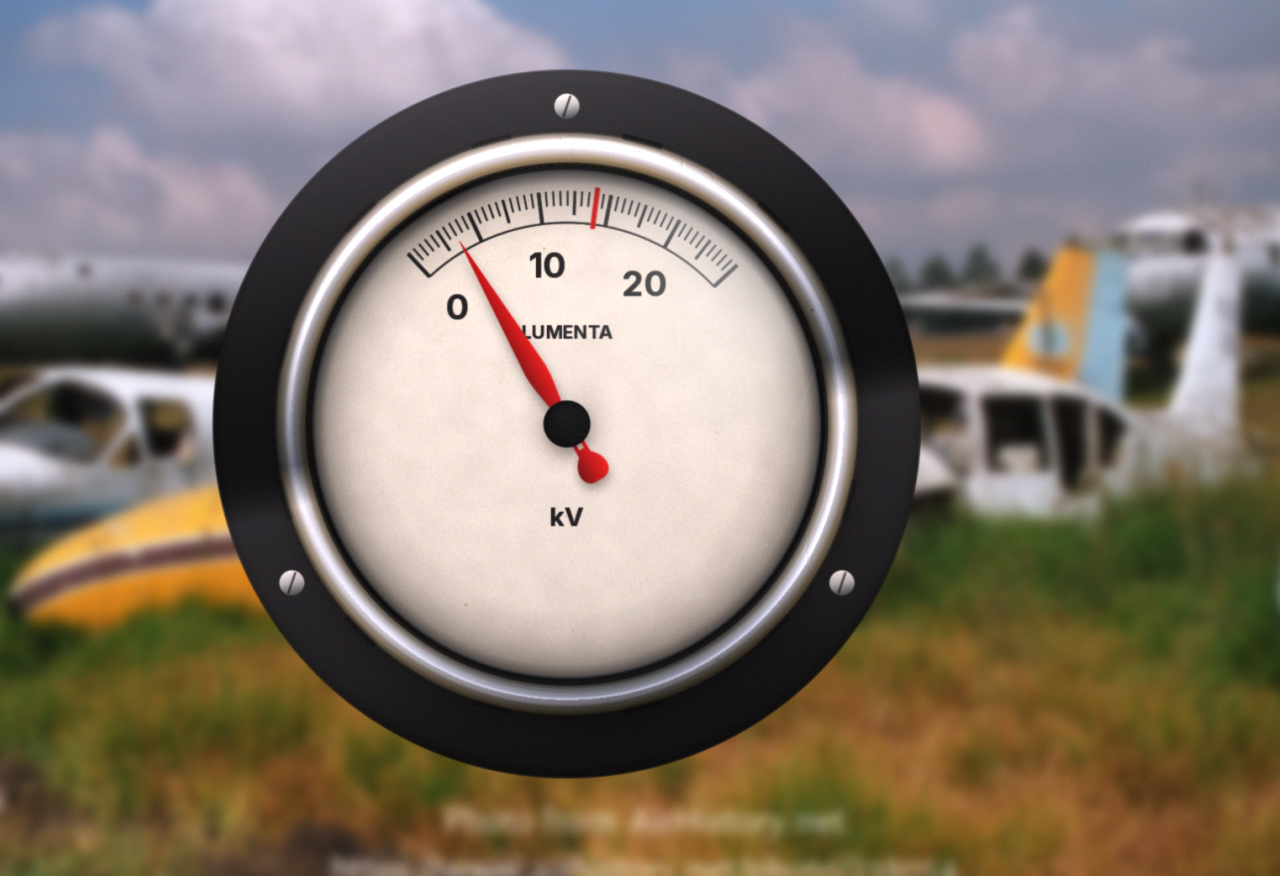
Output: 3.5 (kV)
